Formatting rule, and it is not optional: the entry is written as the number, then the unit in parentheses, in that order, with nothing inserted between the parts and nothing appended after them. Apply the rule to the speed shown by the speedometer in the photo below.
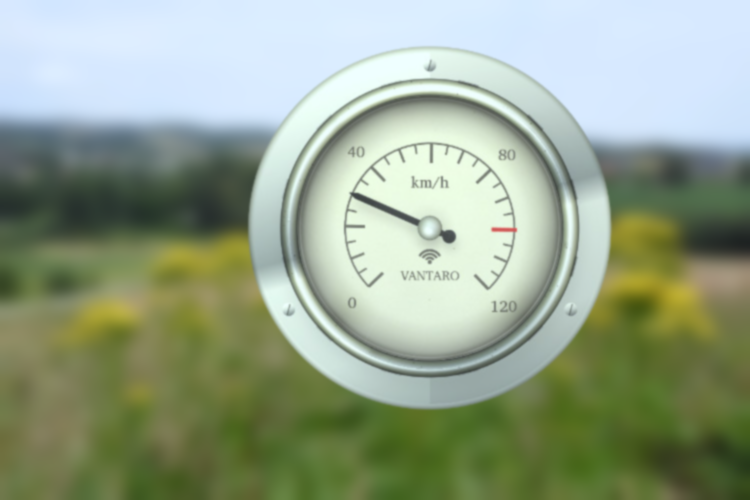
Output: 30 (km/h)
